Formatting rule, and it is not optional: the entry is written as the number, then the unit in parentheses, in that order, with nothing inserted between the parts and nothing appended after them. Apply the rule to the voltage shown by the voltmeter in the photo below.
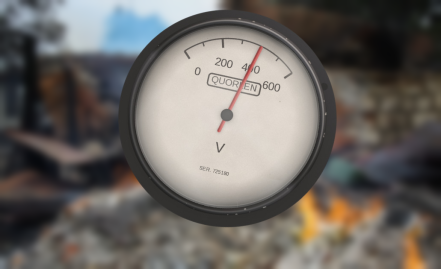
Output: 400 (V)
